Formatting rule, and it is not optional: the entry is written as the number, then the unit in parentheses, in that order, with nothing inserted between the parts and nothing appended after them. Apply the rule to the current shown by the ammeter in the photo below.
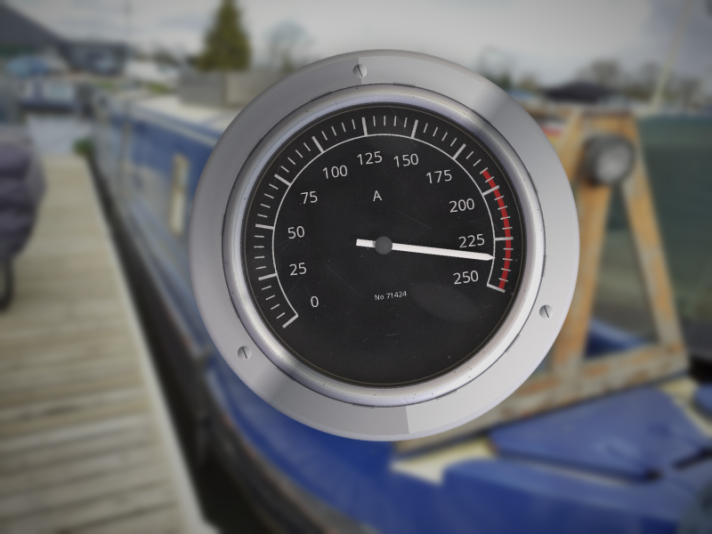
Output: 235 (A)
